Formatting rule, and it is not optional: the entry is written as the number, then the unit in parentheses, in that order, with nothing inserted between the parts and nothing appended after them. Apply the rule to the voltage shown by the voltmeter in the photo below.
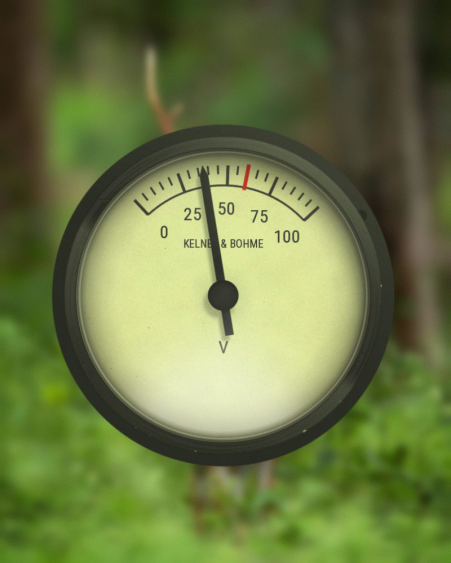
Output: 37.5 (V)
